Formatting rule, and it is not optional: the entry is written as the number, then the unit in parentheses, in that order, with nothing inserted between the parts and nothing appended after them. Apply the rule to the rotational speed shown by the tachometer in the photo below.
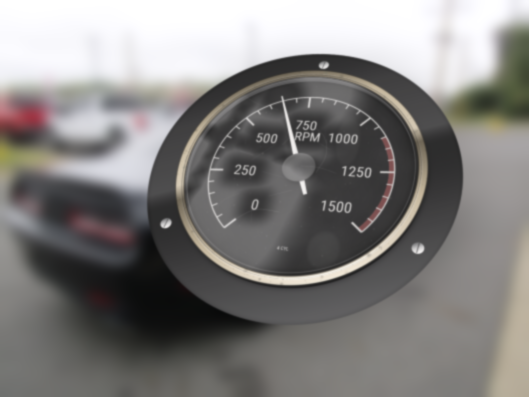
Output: 650 (rpm)
